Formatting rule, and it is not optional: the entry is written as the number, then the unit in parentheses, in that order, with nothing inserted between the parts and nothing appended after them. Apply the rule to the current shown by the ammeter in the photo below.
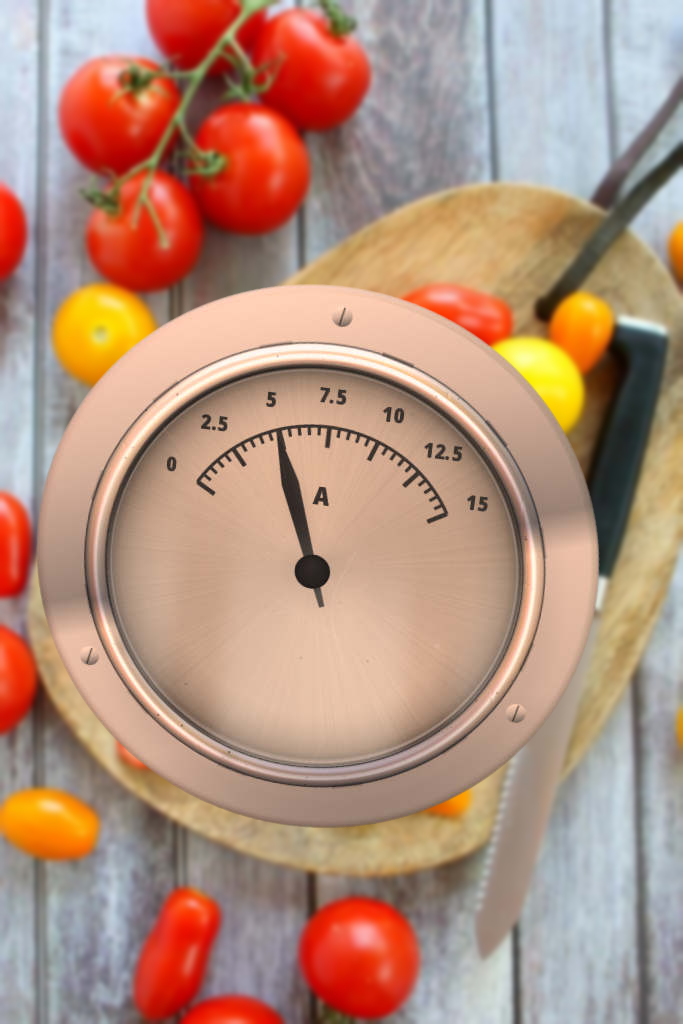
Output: 5 (A)
